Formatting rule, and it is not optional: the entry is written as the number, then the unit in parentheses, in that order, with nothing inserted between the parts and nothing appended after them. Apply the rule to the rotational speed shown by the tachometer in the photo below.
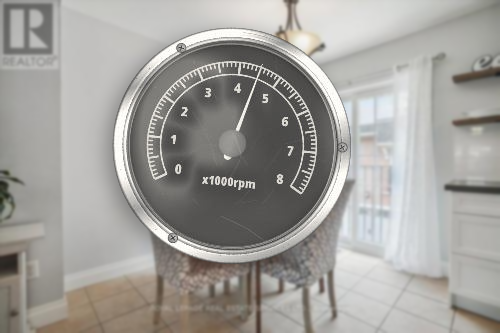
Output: 4500 (rpm)
